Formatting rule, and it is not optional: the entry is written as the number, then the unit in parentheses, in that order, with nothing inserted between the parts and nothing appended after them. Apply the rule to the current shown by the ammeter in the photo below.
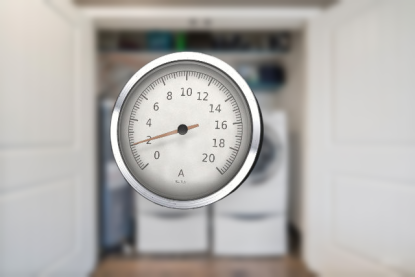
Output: 2 (A)
